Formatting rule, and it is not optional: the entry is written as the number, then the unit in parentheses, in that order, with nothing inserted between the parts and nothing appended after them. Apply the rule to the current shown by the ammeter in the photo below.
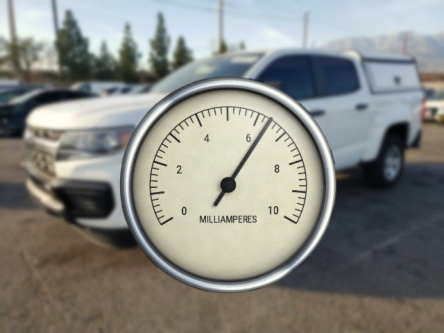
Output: 6.4 (mA)
